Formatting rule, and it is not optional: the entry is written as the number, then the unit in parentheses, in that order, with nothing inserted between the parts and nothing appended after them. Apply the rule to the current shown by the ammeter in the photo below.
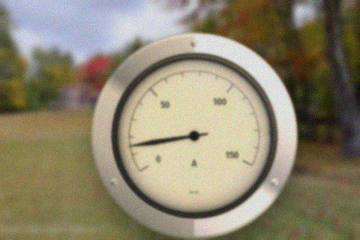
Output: 15 (A)
